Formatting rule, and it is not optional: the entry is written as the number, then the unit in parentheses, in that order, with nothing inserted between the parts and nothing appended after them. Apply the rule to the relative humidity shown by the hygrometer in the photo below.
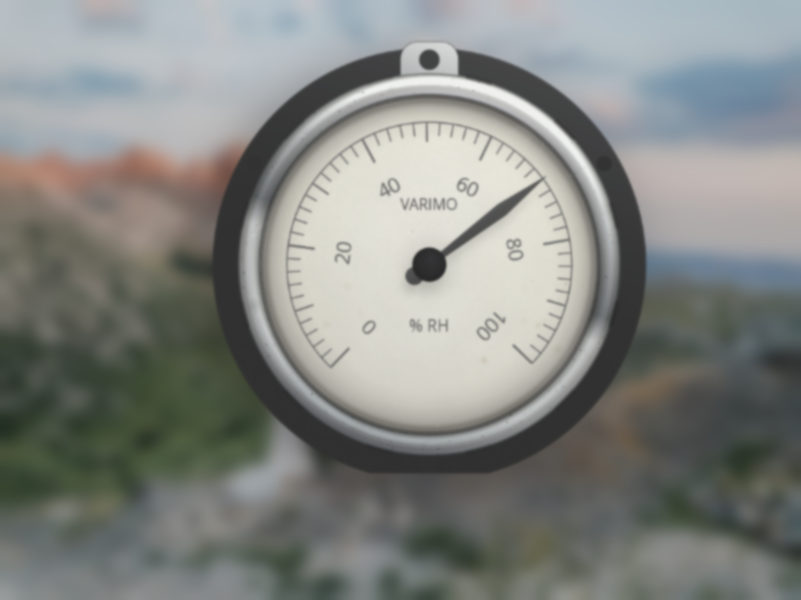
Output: 70 (%)
